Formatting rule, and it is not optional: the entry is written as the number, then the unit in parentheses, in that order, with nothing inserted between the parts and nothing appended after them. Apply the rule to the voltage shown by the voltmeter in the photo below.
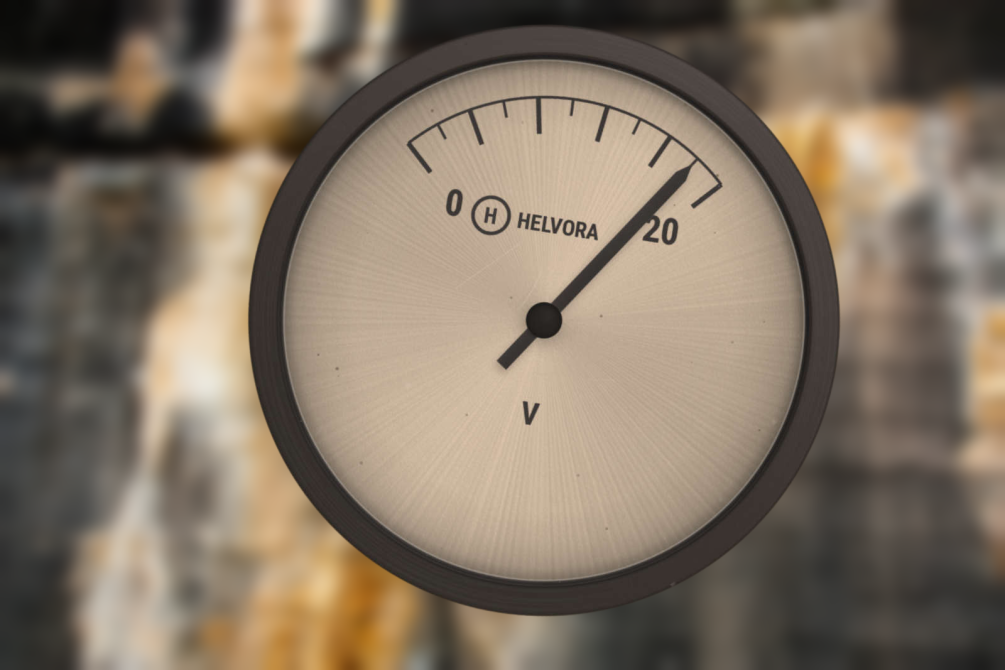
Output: 18 (V)
